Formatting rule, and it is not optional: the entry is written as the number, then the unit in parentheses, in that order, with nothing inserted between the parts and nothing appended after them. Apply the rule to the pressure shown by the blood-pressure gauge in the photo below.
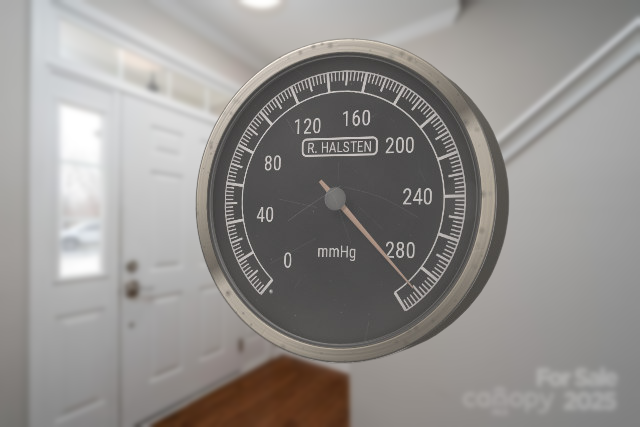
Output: 290 (mmHg)
